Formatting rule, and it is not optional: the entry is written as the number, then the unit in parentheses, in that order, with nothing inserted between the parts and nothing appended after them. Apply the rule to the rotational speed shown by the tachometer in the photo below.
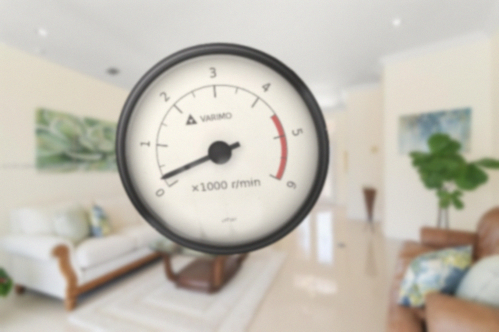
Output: 250 (rpm)
